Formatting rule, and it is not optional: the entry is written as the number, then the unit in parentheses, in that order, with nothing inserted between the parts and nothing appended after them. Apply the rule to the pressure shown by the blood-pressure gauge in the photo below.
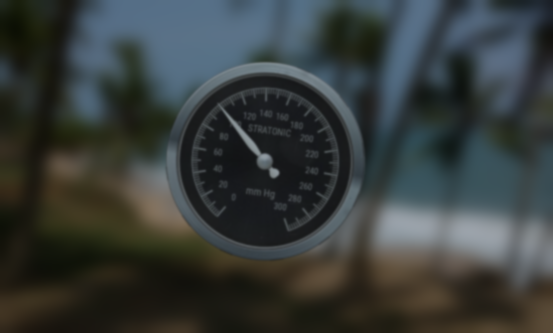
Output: 100 (mmHg)
